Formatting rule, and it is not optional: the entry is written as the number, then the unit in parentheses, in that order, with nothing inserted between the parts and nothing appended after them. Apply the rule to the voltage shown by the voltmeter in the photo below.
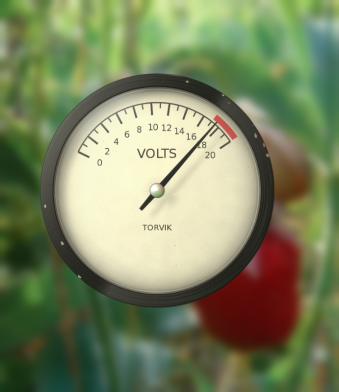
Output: 17.5 (V)
